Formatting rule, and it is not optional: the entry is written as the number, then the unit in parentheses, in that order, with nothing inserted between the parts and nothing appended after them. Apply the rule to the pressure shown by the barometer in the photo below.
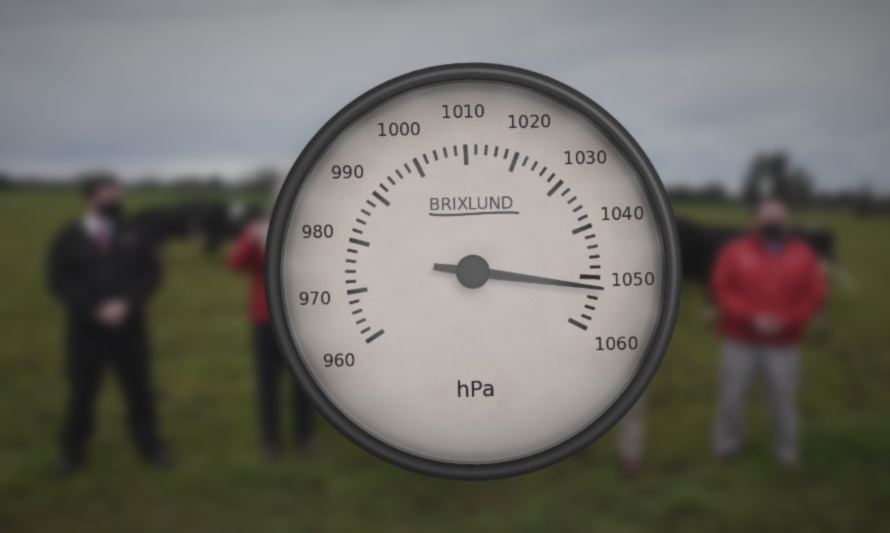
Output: 1052 (hPa)
